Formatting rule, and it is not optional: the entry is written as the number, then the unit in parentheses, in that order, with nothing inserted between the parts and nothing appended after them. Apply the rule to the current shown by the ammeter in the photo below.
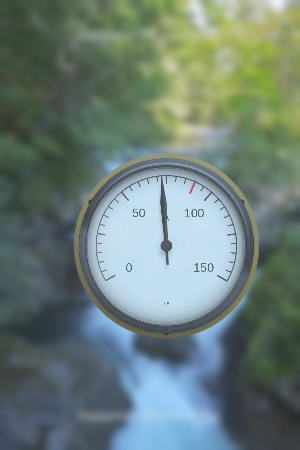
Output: 72.5 (A)
